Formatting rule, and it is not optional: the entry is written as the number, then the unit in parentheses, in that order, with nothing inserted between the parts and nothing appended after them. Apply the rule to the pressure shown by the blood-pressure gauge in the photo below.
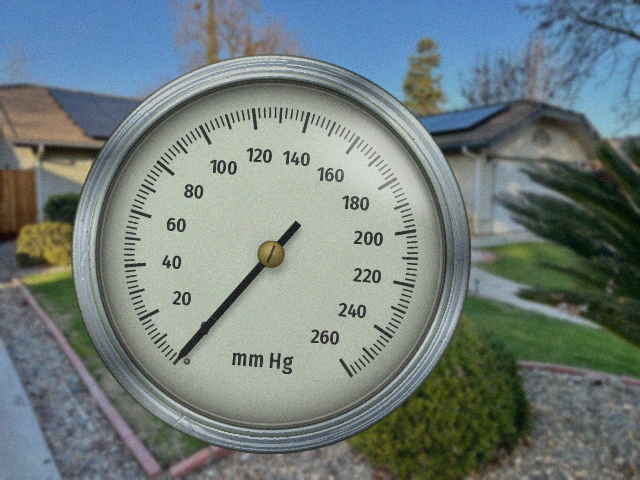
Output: 0 (mmHg)
